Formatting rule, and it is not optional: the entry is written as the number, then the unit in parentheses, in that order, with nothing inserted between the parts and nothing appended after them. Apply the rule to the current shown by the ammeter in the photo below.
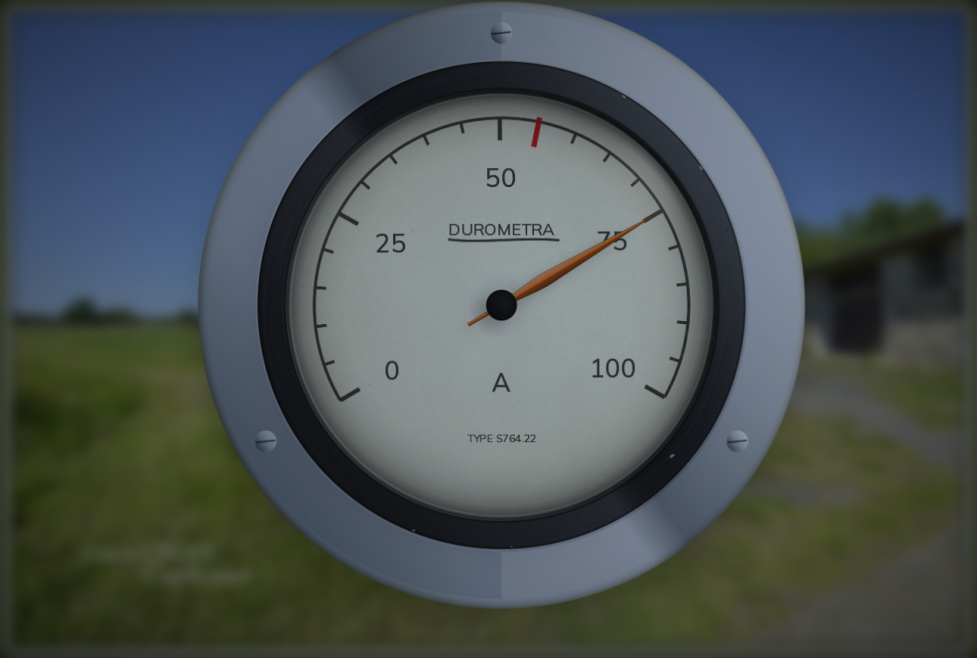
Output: 75 (A)
